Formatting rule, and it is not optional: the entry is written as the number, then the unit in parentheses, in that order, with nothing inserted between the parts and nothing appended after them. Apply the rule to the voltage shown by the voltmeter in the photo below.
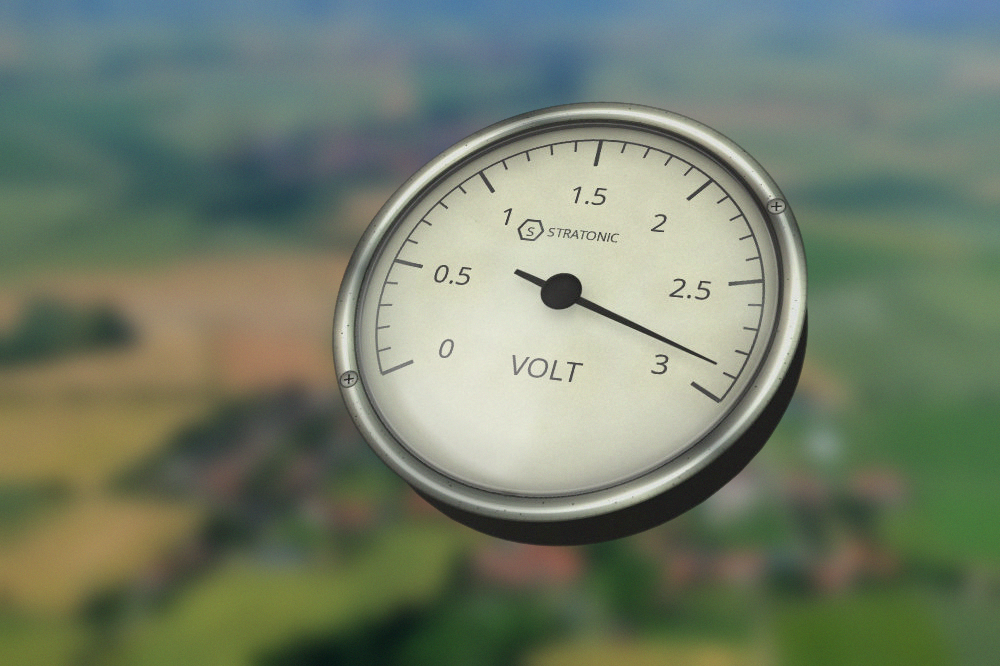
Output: 2.9 (V)
